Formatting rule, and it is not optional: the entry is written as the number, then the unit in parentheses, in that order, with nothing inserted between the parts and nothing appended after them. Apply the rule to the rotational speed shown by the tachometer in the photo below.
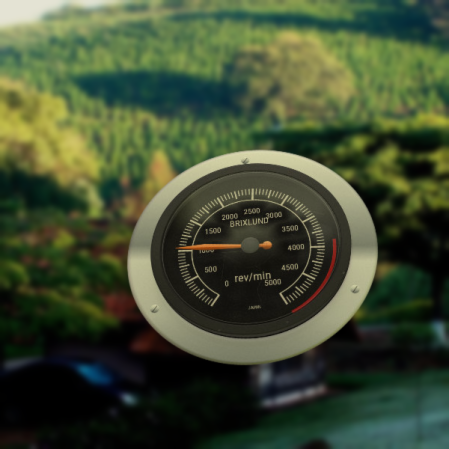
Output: 1000 (rpm)
